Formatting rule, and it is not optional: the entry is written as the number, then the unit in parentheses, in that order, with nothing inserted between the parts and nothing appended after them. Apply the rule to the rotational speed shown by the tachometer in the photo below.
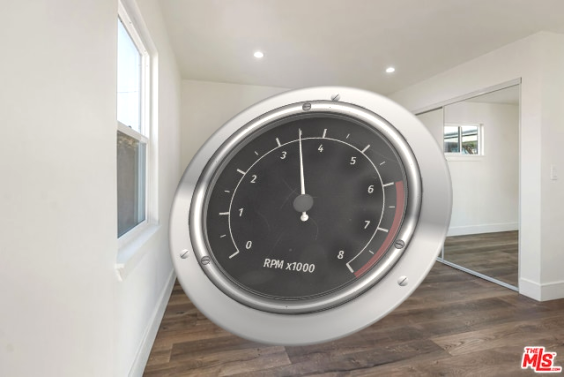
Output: 3500 (rpm)
